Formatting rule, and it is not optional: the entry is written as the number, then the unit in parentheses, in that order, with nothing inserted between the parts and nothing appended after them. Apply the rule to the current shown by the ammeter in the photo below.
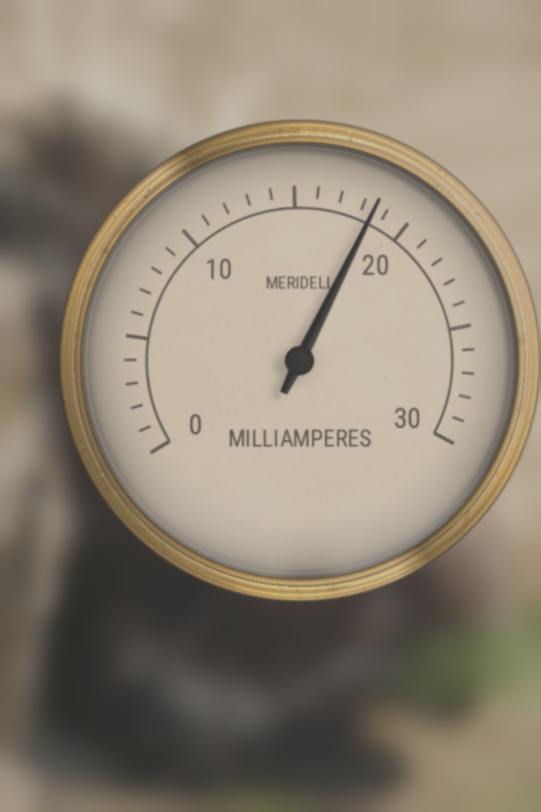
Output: 18.5 (mA)
